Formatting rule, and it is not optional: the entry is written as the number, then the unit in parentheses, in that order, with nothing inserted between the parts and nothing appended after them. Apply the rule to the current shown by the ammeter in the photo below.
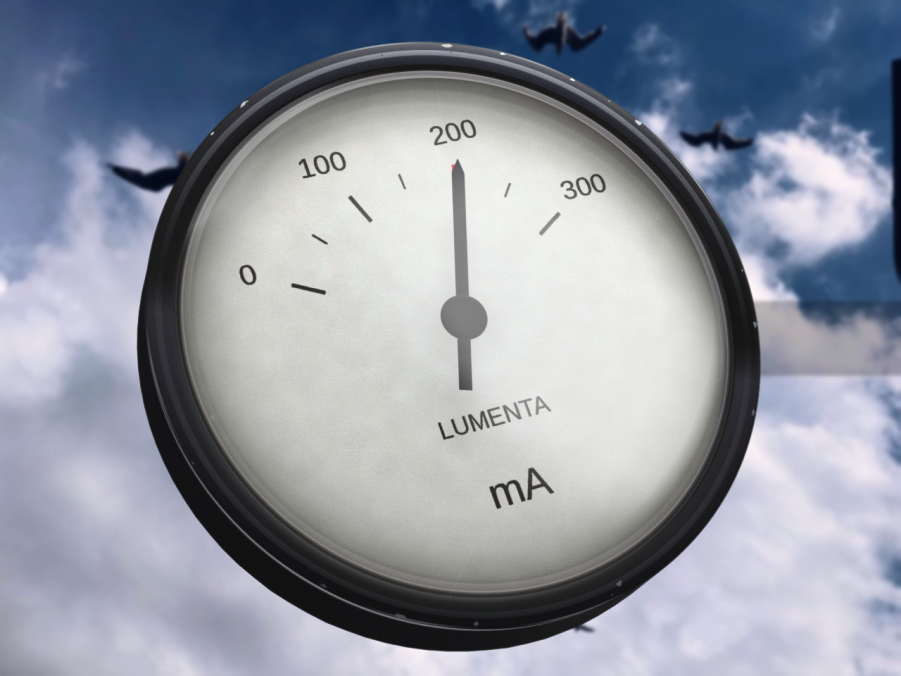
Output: 200 (mA)
